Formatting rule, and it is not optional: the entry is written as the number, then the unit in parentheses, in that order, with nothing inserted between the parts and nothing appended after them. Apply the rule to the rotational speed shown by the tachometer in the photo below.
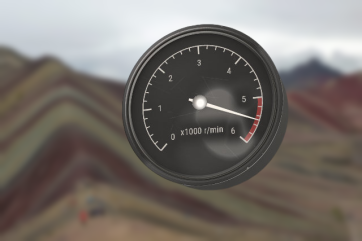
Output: 5500 (rpm)
